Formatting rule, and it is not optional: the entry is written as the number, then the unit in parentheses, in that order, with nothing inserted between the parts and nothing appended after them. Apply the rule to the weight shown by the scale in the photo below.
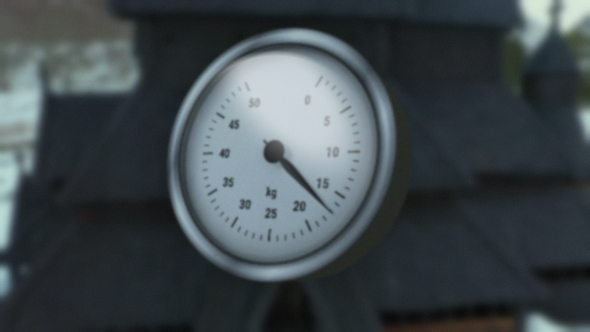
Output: 17 (kg)
